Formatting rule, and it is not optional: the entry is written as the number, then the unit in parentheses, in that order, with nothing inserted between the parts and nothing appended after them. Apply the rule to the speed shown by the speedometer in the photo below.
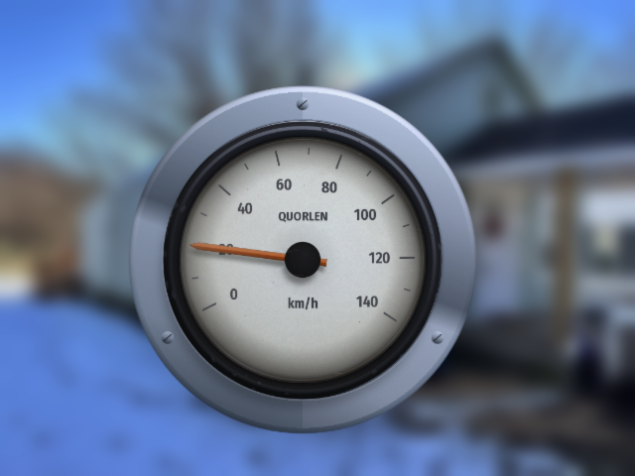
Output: 20 (km/h)
